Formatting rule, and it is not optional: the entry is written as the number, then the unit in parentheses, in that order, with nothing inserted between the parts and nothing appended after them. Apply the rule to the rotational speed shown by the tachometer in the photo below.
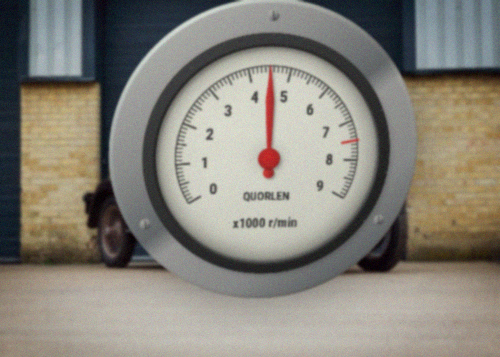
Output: 4500 (rpm)
